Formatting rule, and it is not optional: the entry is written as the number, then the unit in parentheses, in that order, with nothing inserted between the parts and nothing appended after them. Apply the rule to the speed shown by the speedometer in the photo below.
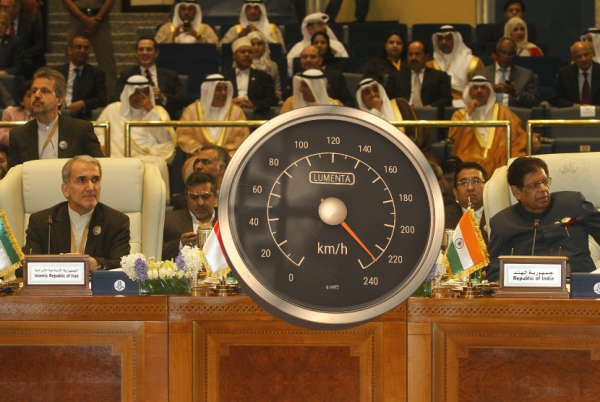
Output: 230 (km/h)
